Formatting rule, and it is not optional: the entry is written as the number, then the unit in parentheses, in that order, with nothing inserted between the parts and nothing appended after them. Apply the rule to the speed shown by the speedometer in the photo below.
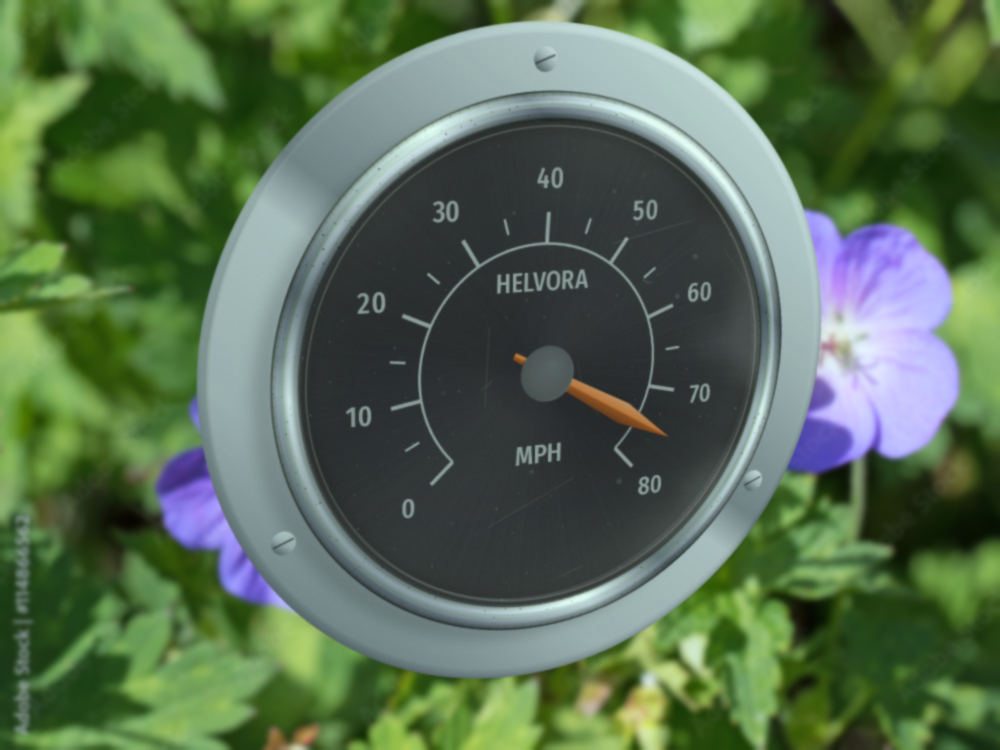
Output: 75 (mph)
